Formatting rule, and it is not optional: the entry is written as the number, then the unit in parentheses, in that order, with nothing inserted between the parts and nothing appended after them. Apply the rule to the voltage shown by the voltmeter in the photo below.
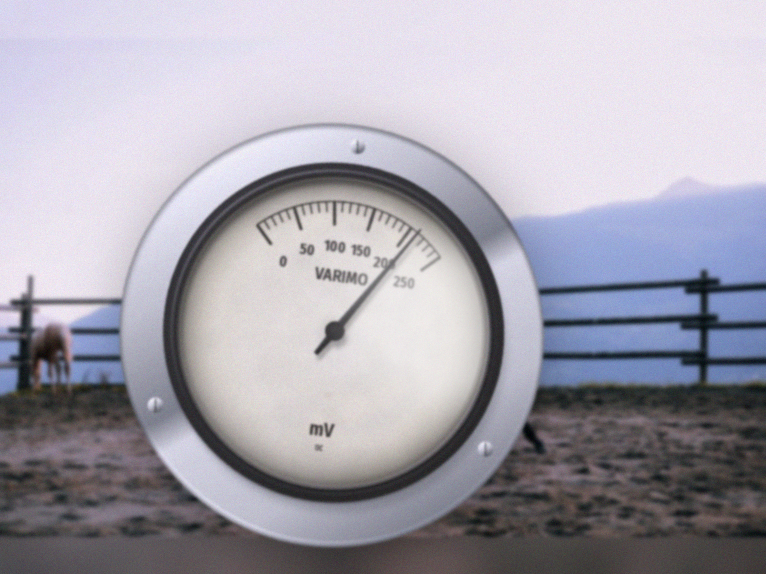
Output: 210 (mV)
